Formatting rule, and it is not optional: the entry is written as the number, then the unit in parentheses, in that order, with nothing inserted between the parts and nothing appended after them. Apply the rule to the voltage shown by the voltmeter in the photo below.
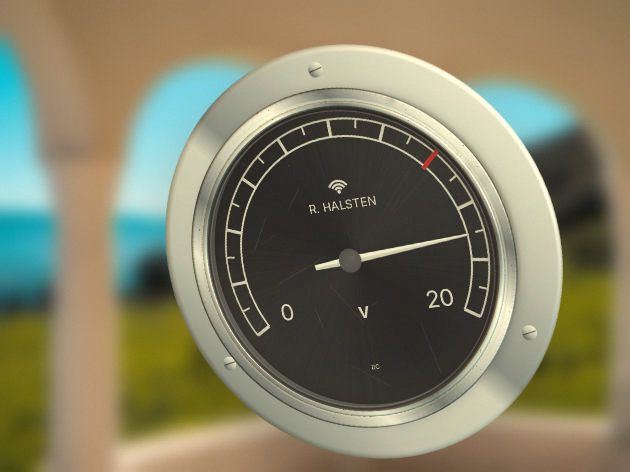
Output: 17 (V)
